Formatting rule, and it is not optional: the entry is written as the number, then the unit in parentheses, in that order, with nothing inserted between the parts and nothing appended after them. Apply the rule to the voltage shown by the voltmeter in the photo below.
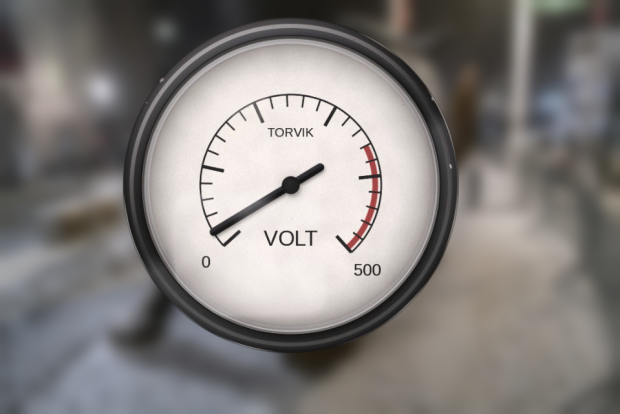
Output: 20 (V)
